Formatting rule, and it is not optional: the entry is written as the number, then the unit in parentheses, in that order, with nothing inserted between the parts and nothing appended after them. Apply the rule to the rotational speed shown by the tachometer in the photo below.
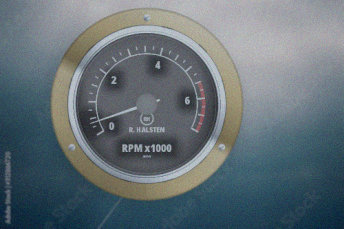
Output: 375 (rpm)
